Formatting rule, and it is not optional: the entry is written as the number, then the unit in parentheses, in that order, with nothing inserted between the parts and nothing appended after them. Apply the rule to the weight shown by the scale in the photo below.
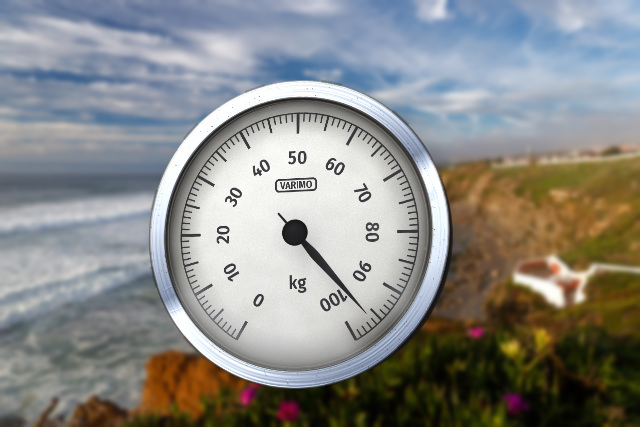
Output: 96 (kg)
